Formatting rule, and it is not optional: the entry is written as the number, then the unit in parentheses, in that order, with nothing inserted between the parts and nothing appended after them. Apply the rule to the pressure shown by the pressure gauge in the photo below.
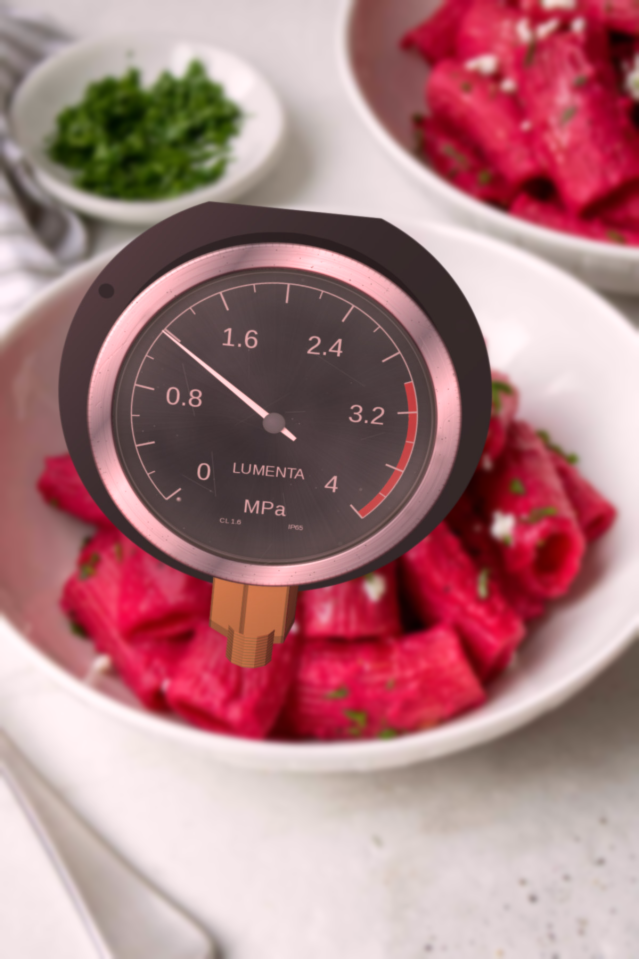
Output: 1.2 (MPa)
